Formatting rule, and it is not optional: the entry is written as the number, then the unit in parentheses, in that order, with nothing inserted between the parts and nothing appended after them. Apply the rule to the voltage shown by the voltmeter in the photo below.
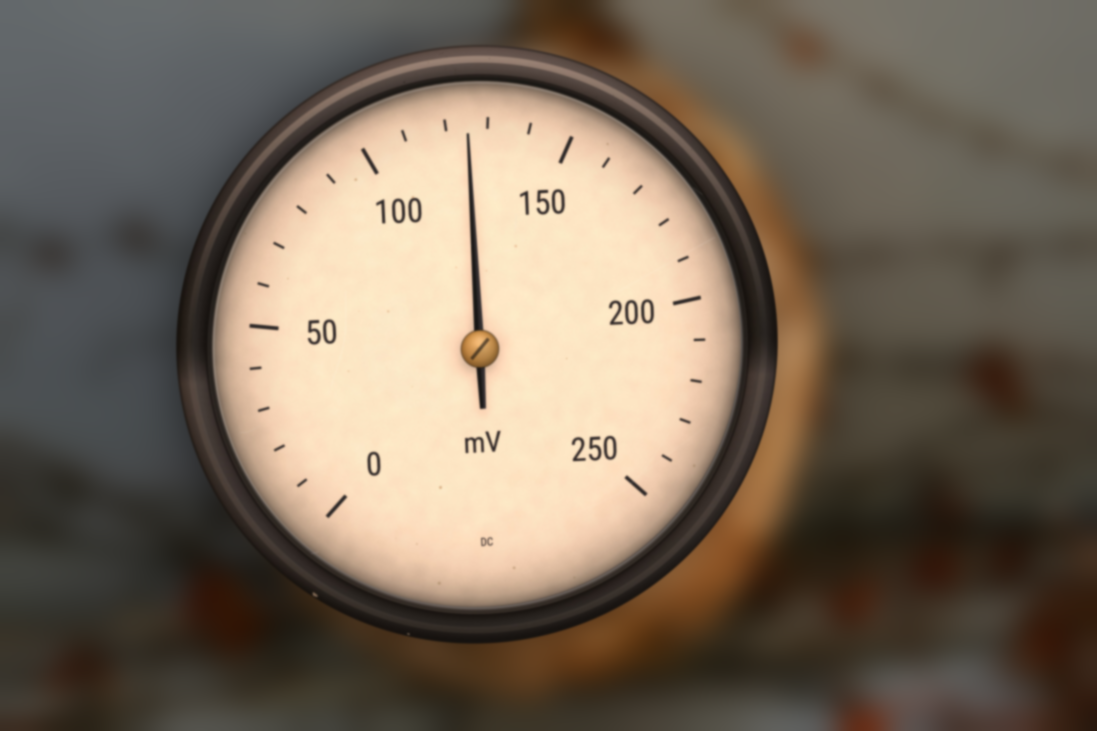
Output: 125 (mV)
